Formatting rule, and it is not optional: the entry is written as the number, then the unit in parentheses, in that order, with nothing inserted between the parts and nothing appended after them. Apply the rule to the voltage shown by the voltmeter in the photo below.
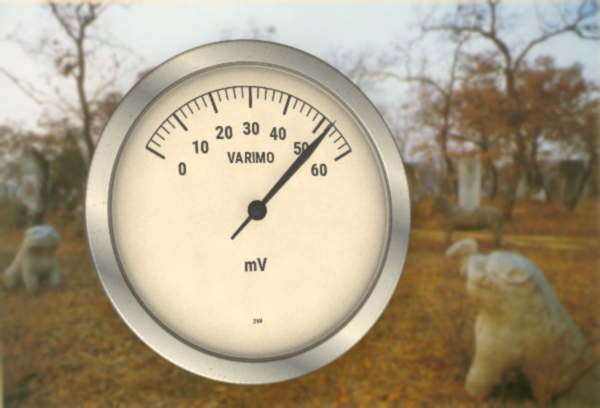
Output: 52 (mV)
